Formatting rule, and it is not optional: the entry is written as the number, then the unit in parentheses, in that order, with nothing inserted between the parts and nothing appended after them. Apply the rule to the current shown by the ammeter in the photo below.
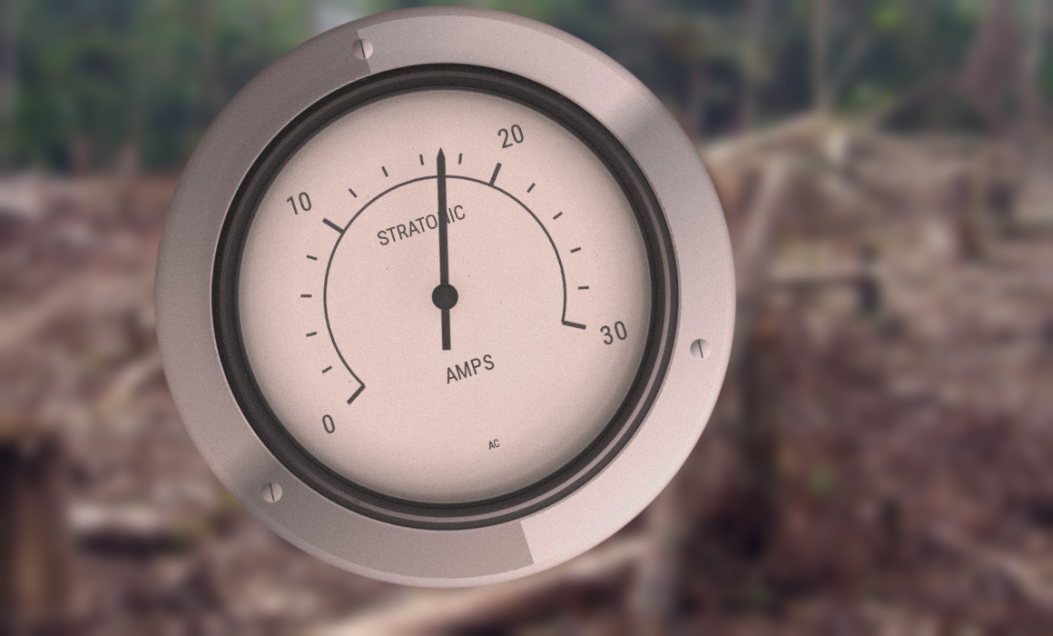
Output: 17 (A)
